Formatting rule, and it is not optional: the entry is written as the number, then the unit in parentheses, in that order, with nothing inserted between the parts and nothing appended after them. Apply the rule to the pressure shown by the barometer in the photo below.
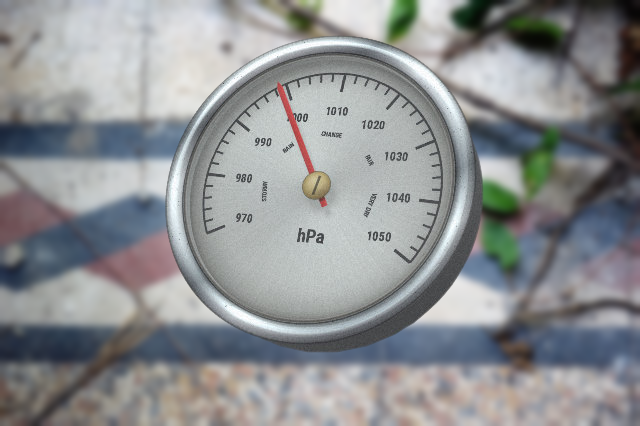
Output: 999 (hPa)
